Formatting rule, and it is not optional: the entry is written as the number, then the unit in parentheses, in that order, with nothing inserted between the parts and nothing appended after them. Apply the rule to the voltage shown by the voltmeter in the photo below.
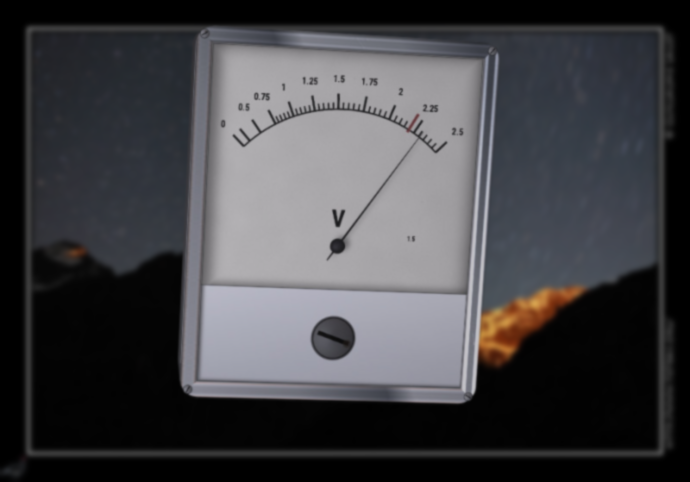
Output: 2.3 (V)
